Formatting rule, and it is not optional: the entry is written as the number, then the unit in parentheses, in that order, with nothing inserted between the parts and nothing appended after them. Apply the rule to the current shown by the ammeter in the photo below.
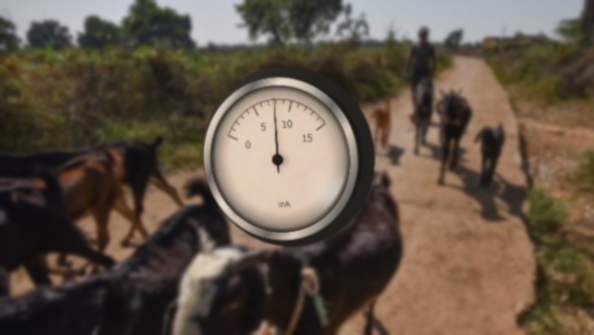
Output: 8 (mA)
